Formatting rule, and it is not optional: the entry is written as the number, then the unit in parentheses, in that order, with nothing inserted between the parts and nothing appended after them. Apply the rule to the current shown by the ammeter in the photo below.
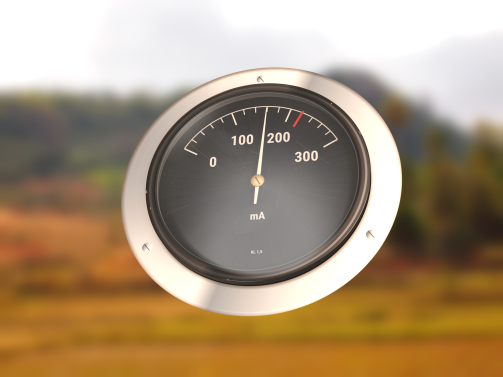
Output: 160 (mA)
